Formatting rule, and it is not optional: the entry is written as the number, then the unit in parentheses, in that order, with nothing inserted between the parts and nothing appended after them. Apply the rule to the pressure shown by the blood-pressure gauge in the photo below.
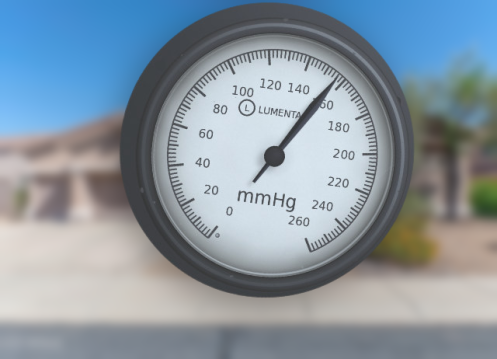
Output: 156 (mmHg)
